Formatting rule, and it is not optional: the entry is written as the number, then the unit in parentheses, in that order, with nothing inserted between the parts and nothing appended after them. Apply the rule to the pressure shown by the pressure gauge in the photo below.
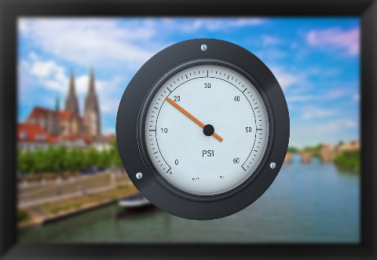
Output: 18 (psi)
